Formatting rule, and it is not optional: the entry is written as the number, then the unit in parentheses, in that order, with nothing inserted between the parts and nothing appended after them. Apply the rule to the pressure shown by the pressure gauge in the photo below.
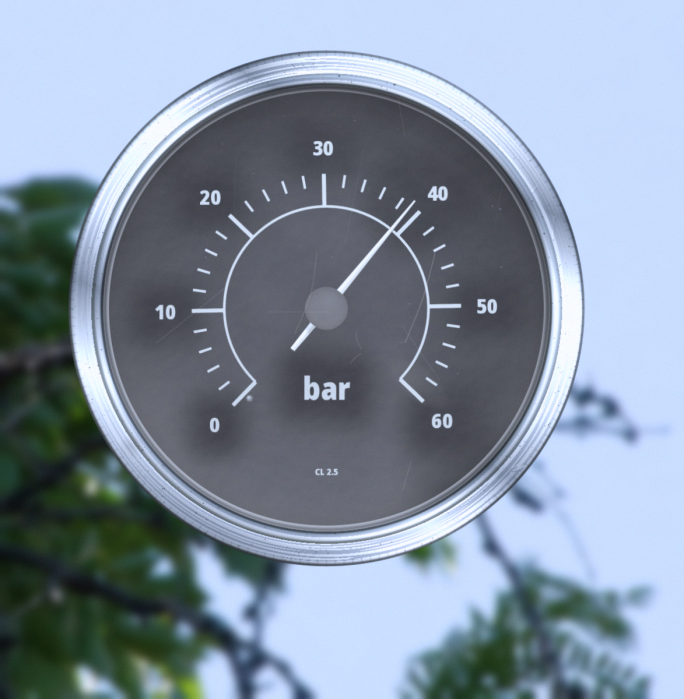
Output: 39 (bar)
